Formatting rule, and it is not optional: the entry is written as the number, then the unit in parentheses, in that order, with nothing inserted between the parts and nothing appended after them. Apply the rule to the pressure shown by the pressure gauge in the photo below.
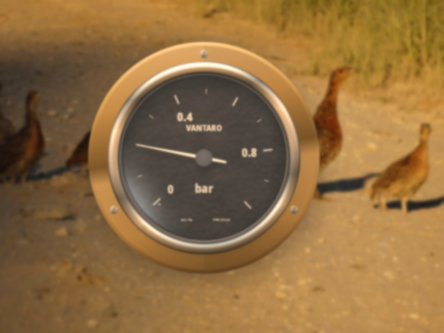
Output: 0.2 (bar)
